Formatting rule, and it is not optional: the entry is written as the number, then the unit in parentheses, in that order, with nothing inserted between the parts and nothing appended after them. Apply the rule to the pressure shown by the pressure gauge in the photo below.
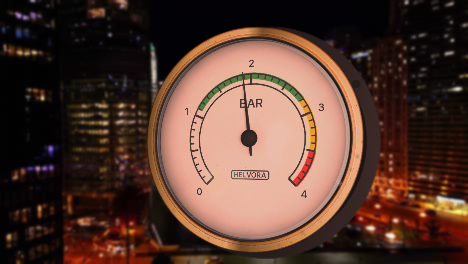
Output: 1.9 (bar)
